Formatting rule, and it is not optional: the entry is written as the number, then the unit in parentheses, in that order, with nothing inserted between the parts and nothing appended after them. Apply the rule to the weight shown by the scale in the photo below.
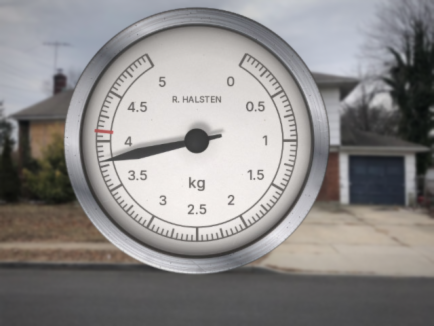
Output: 3.8 (kg)
